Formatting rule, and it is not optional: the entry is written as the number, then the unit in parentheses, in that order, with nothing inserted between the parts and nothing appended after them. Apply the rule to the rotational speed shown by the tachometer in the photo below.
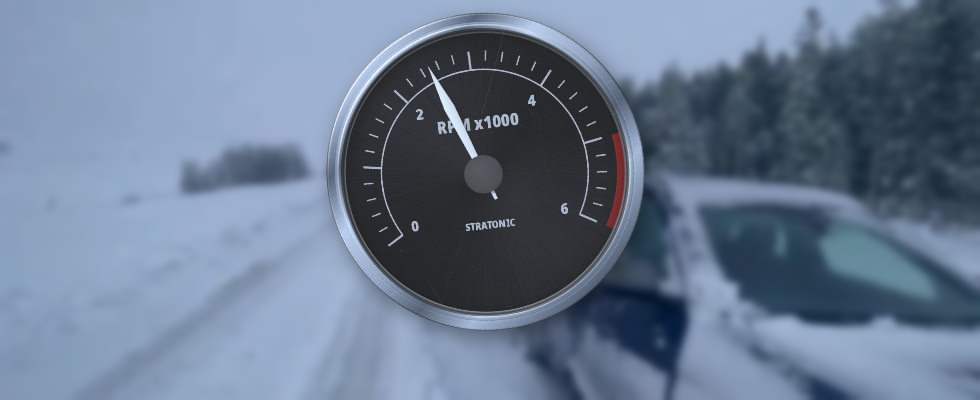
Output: 2500 (rpm)
